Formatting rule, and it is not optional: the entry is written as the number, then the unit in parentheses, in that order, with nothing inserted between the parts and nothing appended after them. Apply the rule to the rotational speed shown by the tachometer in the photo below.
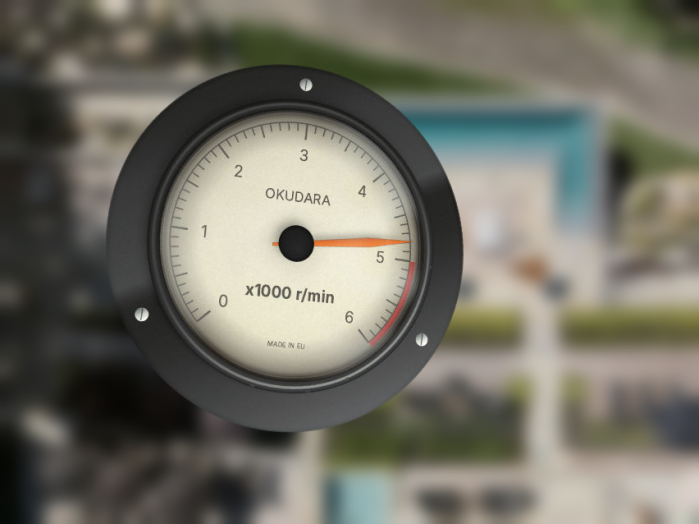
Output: 4800 (rpm)
